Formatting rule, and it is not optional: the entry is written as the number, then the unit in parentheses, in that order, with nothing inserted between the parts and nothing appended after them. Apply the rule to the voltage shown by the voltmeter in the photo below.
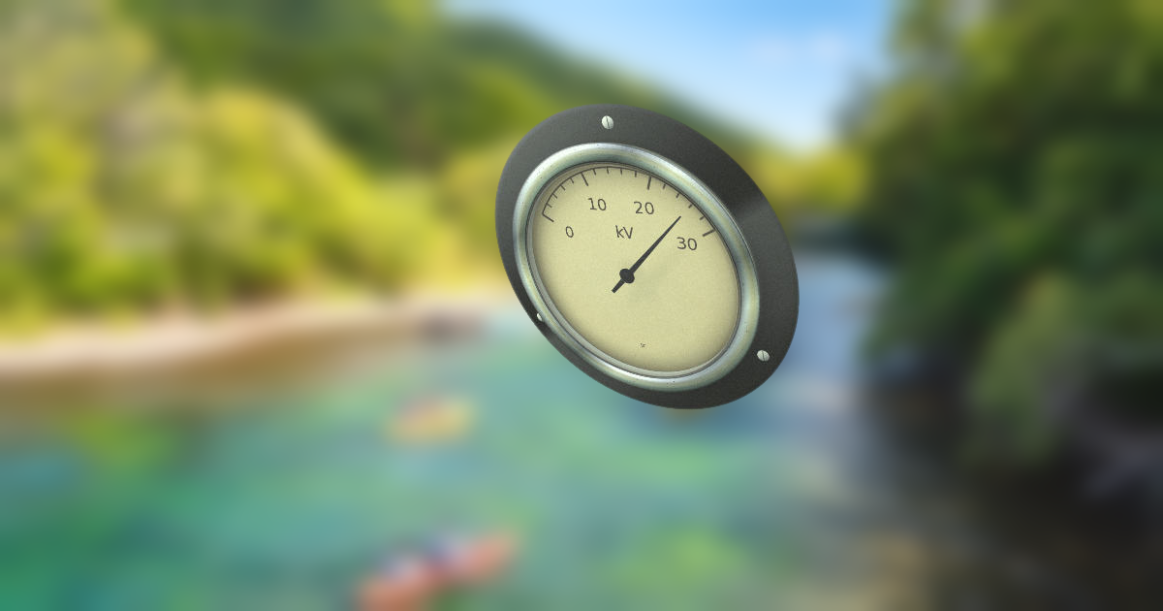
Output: 26 (kV)
